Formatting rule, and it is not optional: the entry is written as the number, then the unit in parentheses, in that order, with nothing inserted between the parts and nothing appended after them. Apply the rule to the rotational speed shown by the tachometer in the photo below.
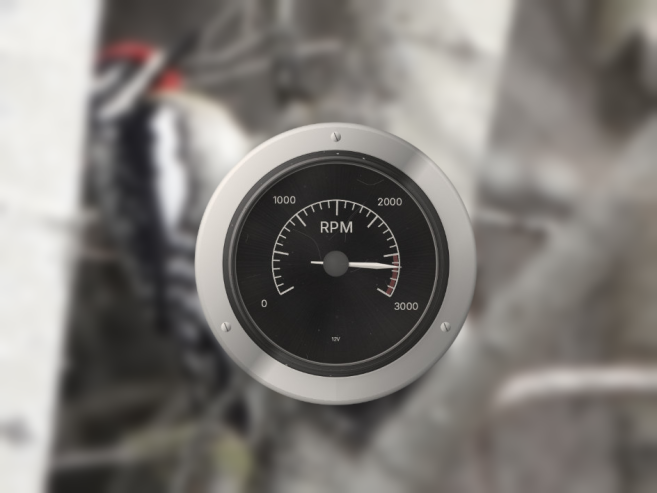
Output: 2650 (rpm)
